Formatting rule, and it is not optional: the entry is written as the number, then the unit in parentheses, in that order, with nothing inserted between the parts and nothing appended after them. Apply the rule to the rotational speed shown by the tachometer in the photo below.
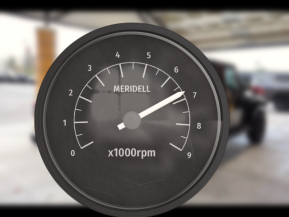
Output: 6750 (rpm)
